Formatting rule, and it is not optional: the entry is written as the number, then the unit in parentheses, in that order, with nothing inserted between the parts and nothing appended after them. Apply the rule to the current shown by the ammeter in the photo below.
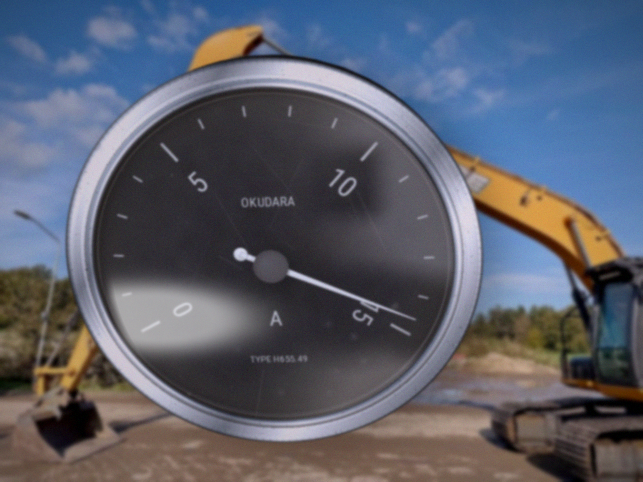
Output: 14.5 (A)
